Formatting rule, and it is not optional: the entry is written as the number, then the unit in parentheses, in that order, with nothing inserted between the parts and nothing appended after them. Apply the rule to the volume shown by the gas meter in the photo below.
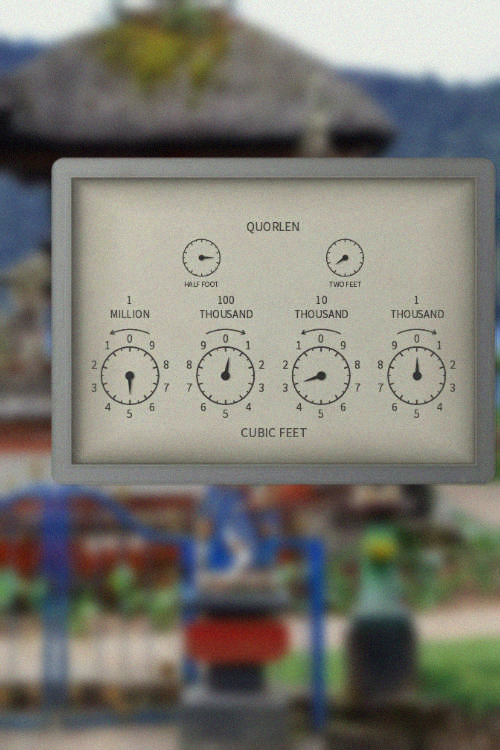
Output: 503000 (ft³)
